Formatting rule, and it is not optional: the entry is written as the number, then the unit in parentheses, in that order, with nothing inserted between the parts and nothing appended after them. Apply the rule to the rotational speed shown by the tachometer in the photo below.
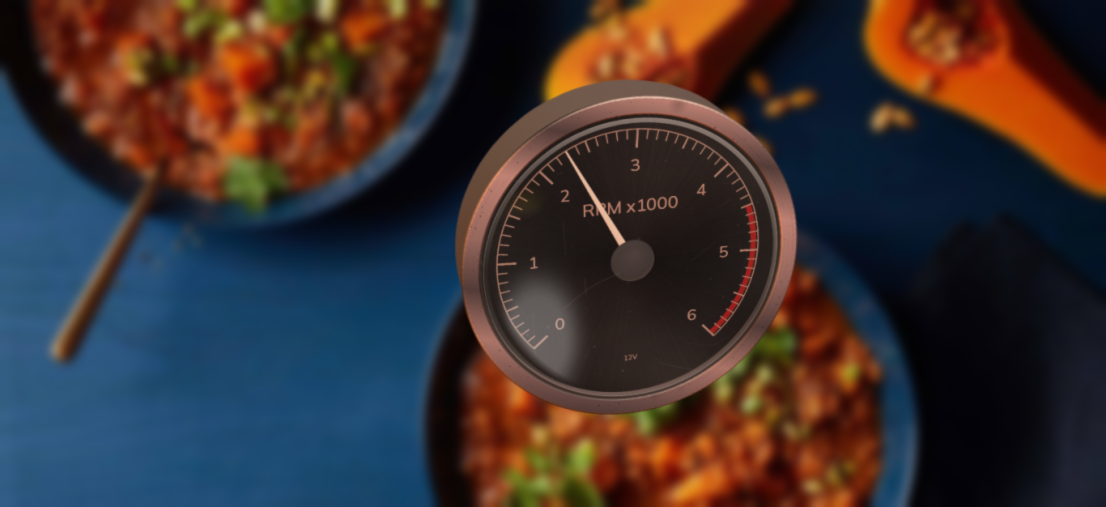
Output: 2300 (rpm)
